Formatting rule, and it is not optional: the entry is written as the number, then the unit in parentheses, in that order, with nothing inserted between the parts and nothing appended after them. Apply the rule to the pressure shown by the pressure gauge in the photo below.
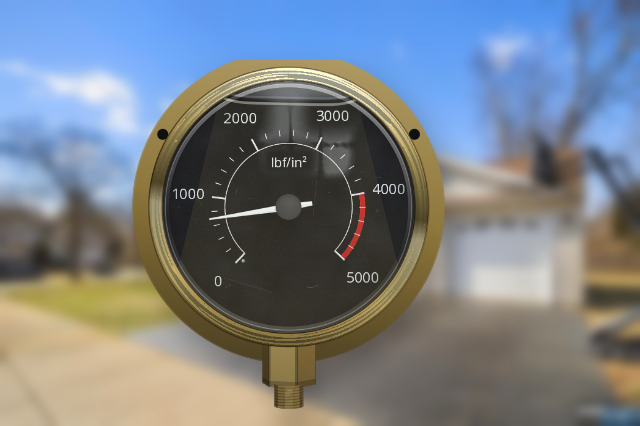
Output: 700 (psi)
